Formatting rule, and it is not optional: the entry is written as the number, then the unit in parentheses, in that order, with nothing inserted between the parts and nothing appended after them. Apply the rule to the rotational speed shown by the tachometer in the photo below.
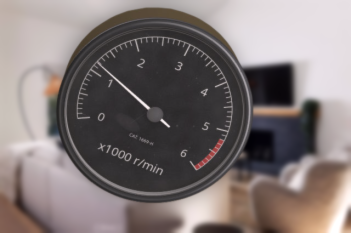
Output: 1200 (rpm)
